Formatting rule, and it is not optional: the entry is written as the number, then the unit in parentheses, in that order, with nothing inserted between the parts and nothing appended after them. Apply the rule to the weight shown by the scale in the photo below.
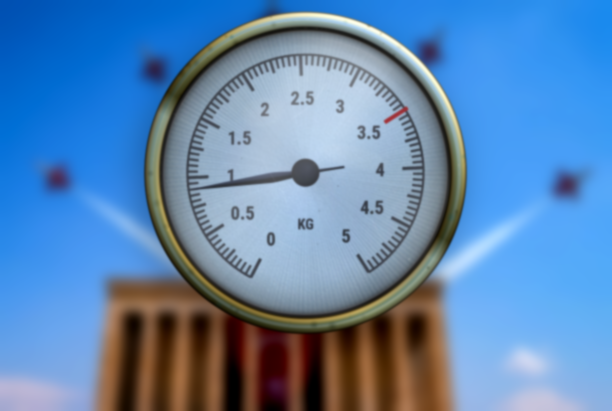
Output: 0.9 (kg)
